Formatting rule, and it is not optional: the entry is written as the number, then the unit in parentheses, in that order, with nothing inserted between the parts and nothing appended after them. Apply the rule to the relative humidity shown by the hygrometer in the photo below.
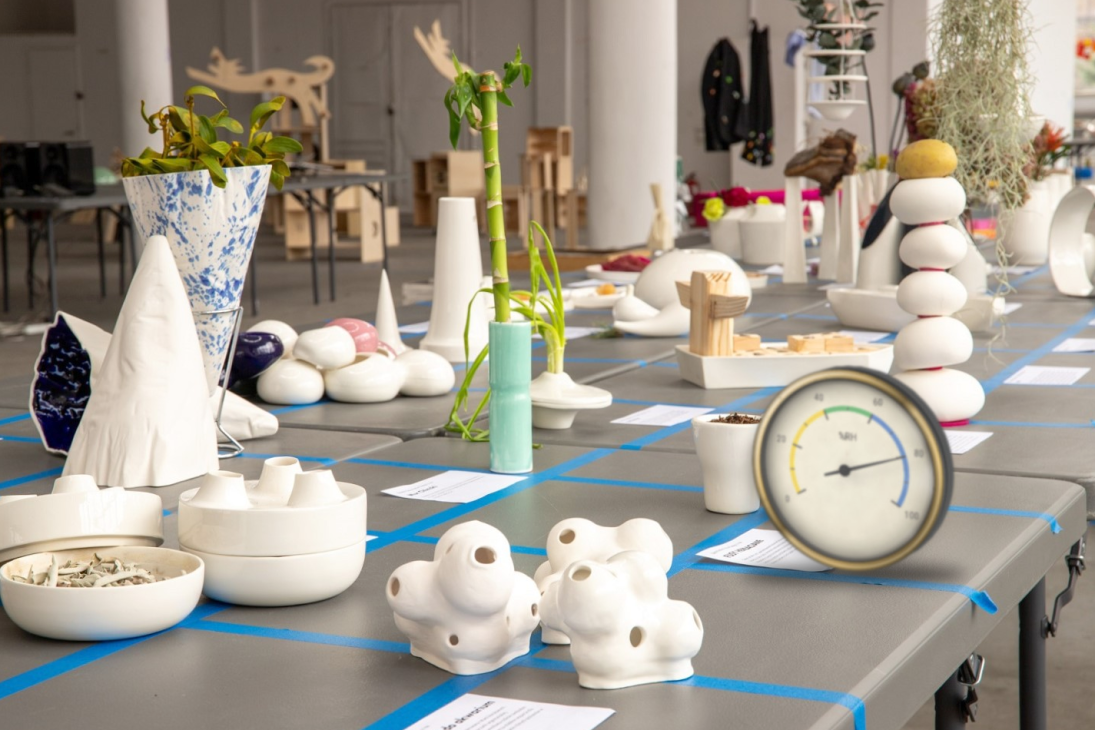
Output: 80 (%)
